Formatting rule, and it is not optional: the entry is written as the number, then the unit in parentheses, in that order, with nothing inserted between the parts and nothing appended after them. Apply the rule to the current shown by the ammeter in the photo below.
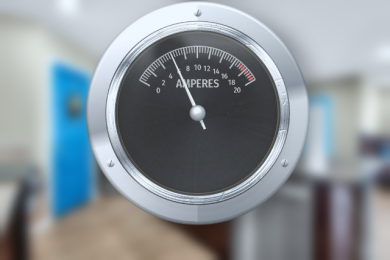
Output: 6 (A)
